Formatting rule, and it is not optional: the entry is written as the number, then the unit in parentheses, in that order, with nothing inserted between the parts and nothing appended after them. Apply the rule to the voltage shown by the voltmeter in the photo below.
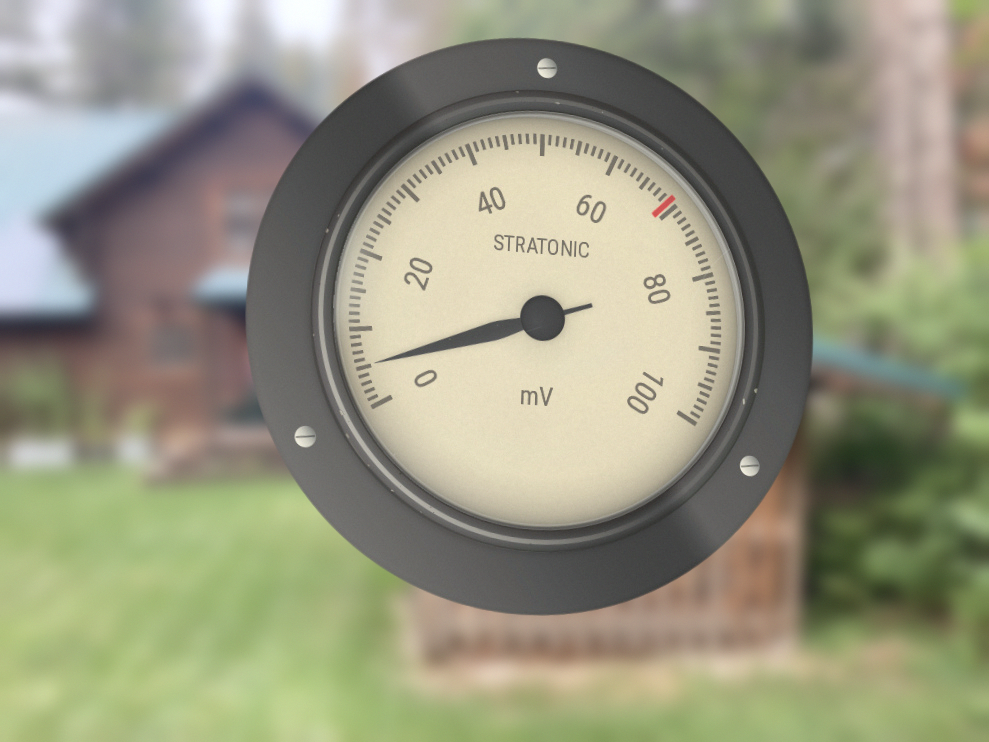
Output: 5 (mV)
